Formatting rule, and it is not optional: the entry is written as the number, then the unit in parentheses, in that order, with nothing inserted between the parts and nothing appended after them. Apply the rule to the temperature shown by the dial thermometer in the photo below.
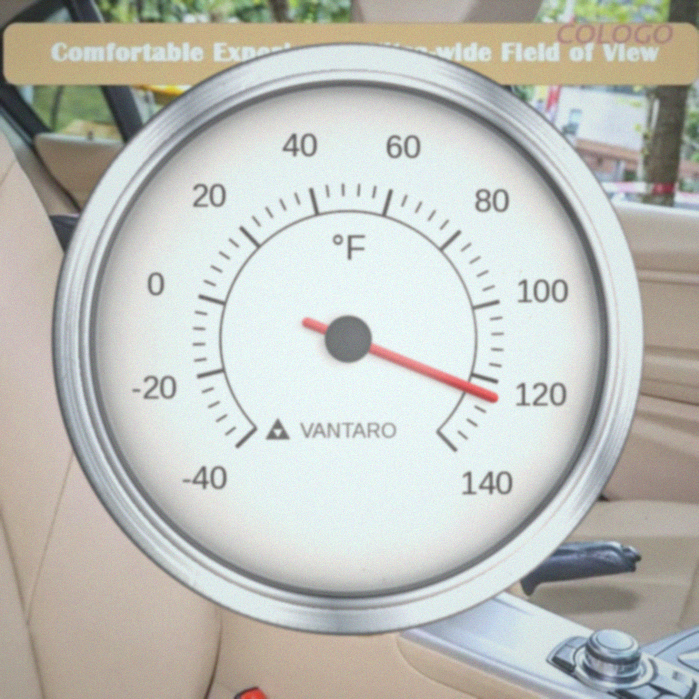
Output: 124 (°F)
